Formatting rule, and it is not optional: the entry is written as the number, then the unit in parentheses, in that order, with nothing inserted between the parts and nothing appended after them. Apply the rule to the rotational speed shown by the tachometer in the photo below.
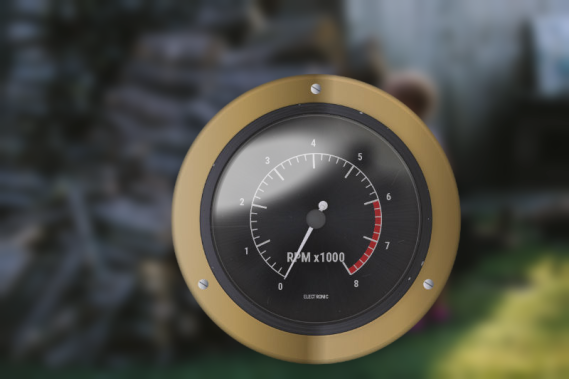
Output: 0 (rpm)
